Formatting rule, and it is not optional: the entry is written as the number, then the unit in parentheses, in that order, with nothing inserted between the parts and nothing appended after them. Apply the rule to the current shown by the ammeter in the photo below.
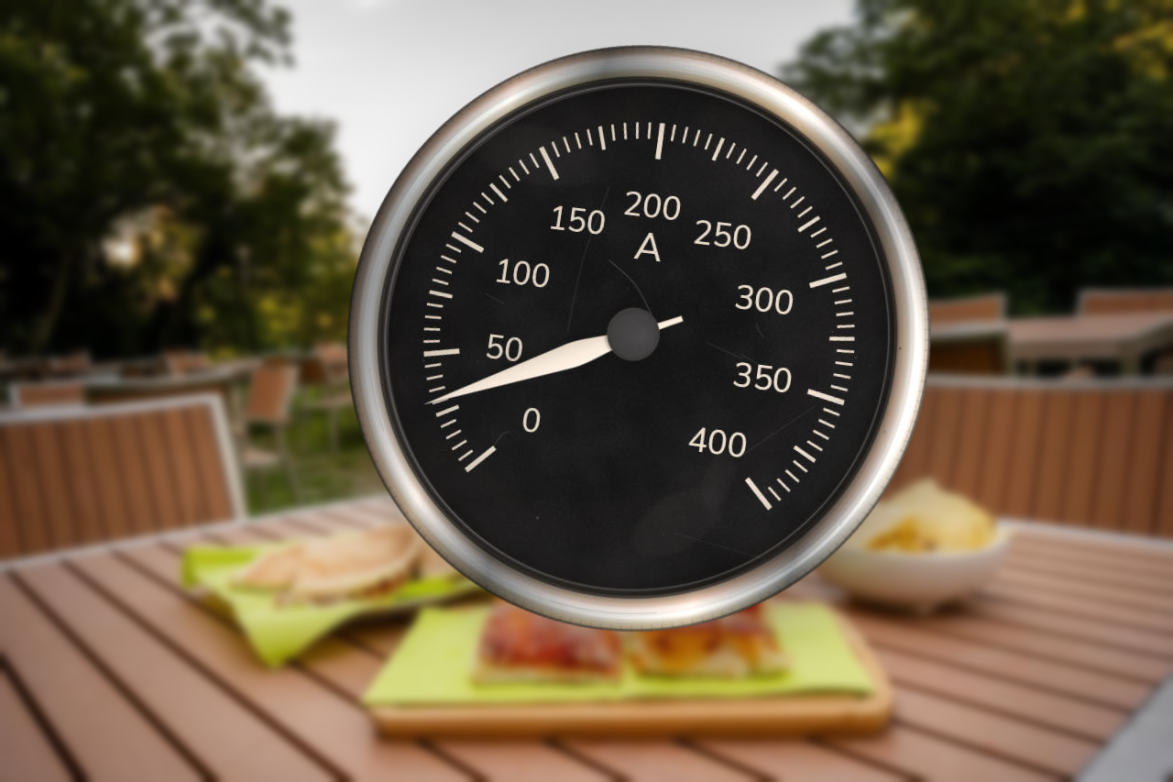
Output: 30 (A)
